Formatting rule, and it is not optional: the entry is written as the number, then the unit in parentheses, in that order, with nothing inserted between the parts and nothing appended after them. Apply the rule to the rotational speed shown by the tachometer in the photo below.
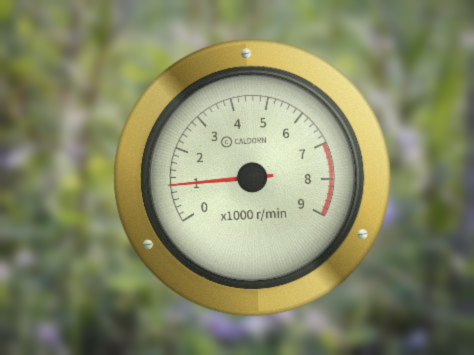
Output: 1000 (rpm)
